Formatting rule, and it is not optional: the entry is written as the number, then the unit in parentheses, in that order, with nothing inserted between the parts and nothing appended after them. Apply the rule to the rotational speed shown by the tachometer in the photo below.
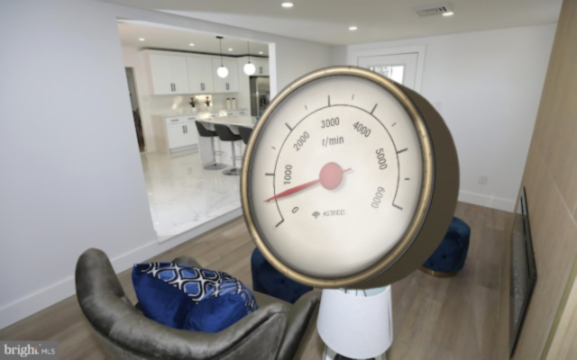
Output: 500 (rpm)
